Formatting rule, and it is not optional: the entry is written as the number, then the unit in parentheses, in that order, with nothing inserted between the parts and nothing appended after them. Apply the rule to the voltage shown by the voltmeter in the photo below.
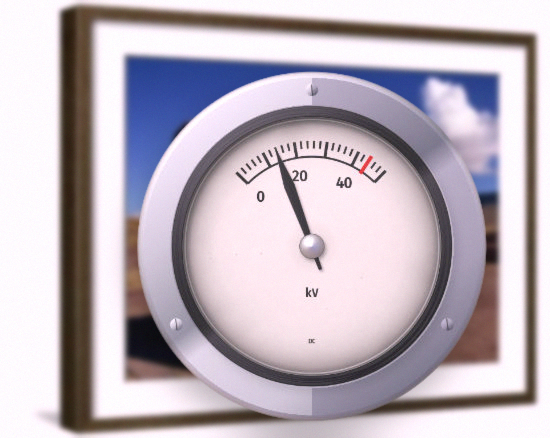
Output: 14 (kV)
